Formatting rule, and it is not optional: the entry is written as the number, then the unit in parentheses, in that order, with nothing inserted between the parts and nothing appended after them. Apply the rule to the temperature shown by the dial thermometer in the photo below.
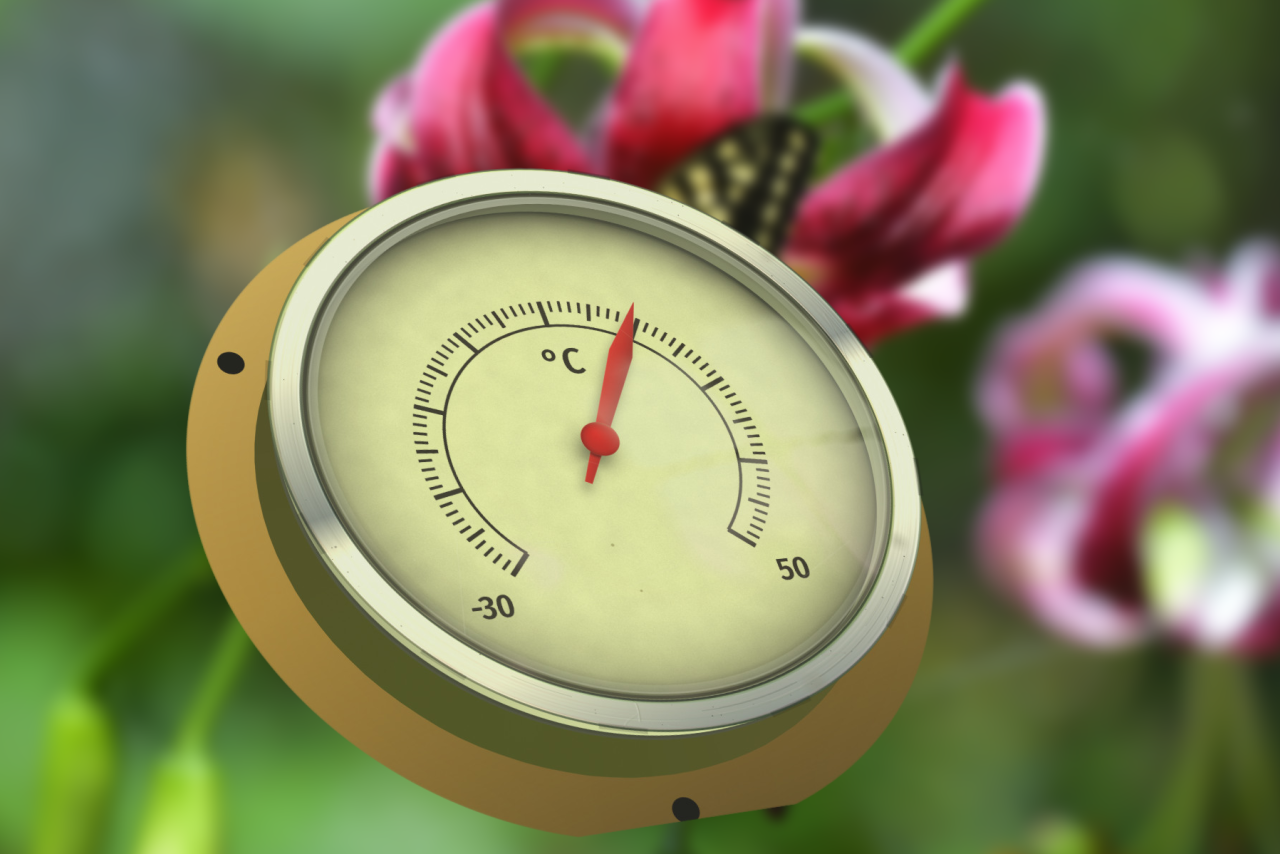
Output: 19 (°C)
